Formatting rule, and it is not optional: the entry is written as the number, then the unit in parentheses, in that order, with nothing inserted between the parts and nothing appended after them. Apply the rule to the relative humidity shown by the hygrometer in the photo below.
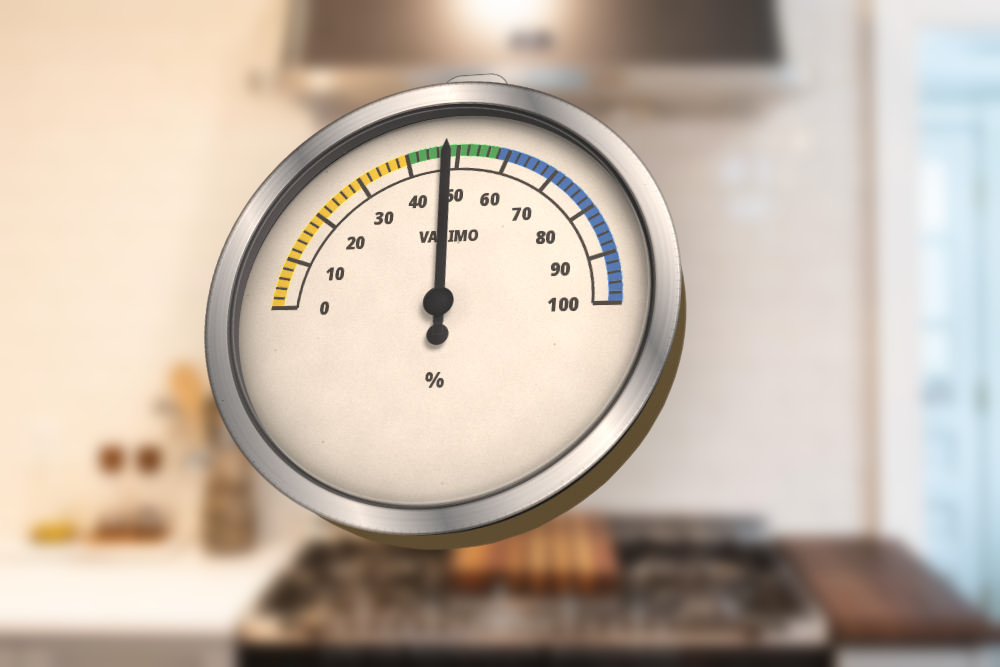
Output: 48 (%)
